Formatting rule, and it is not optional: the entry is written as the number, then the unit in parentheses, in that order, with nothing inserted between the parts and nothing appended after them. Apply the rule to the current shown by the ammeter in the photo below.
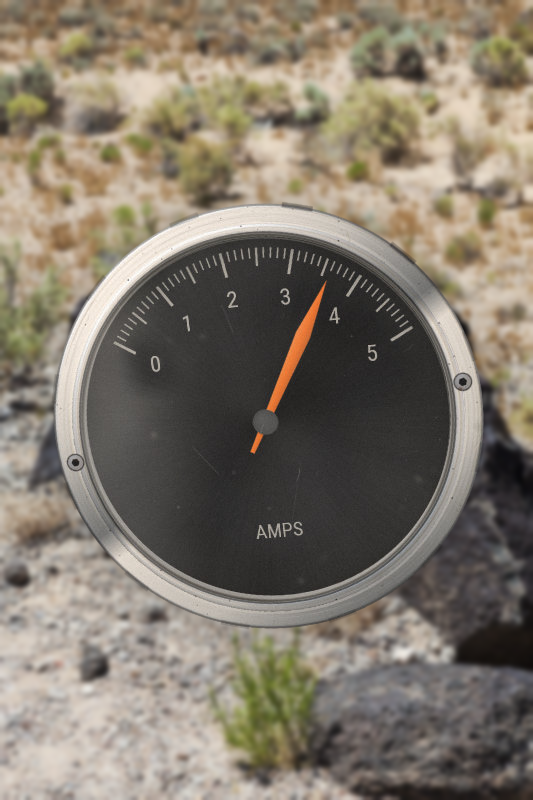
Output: 3.6 (A)
